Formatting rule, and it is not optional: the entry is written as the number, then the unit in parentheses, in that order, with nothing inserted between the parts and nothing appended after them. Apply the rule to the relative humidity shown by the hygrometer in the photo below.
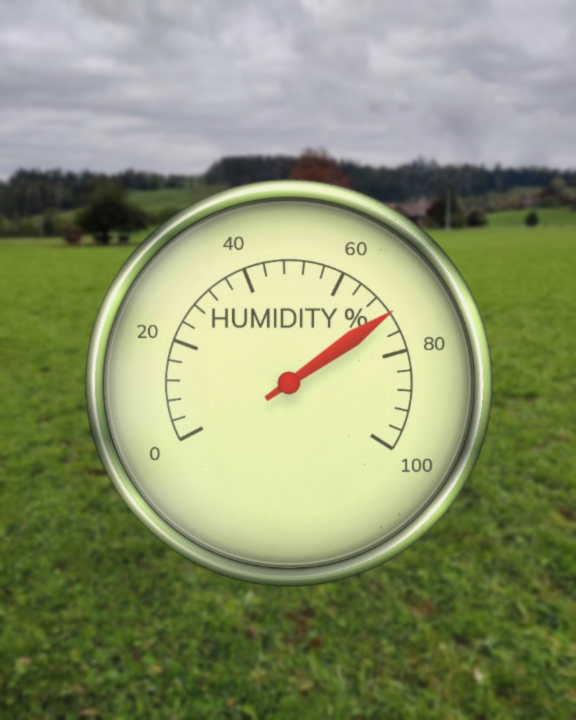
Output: 72 (%)
